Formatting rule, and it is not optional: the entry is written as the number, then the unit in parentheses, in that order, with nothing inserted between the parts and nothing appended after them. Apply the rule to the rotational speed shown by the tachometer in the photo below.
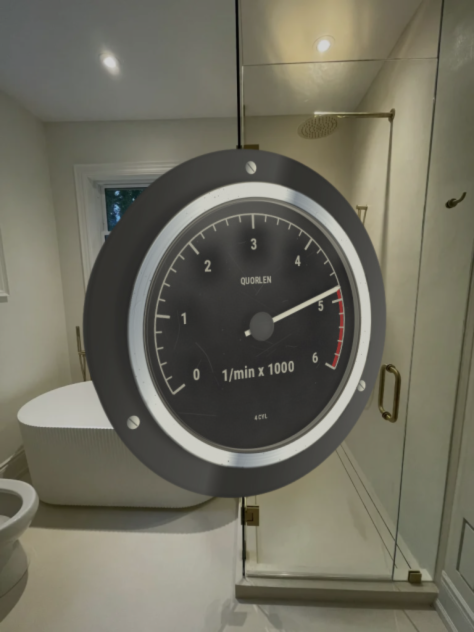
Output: 4800 (rpm)
